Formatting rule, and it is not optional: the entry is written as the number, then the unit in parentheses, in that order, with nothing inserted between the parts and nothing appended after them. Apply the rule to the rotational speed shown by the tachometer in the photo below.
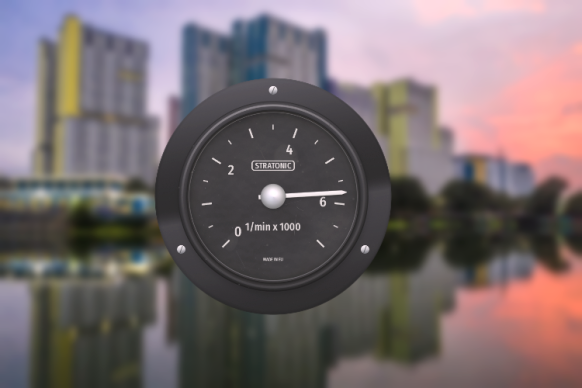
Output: 5750 (rpm)
